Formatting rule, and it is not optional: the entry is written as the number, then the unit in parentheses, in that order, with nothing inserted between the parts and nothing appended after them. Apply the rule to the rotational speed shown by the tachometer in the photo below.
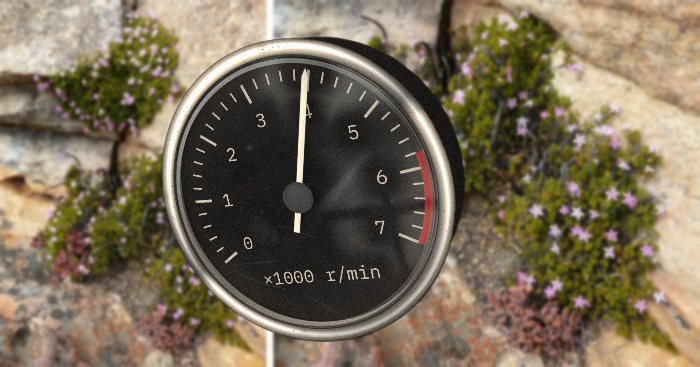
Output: 4000 (rpm)
